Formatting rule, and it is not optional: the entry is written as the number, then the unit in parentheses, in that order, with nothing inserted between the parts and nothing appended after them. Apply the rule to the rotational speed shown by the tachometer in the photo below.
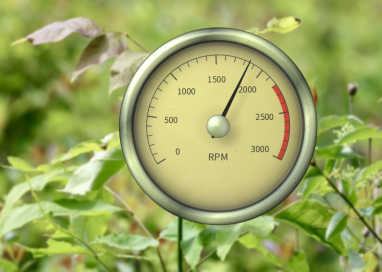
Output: 1850 (rpm)
